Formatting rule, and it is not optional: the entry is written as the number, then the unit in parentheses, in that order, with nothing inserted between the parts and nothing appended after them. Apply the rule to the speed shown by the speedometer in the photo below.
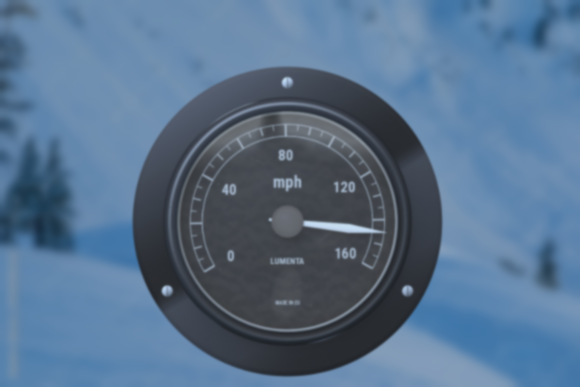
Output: 145 (mph)
